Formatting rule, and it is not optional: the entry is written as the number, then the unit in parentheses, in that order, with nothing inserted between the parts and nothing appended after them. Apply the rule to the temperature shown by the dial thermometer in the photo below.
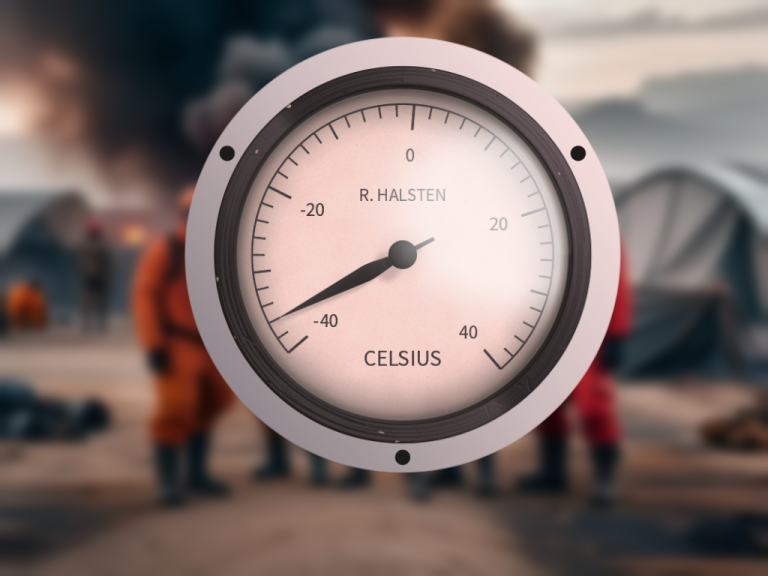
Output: -36 (°C)
